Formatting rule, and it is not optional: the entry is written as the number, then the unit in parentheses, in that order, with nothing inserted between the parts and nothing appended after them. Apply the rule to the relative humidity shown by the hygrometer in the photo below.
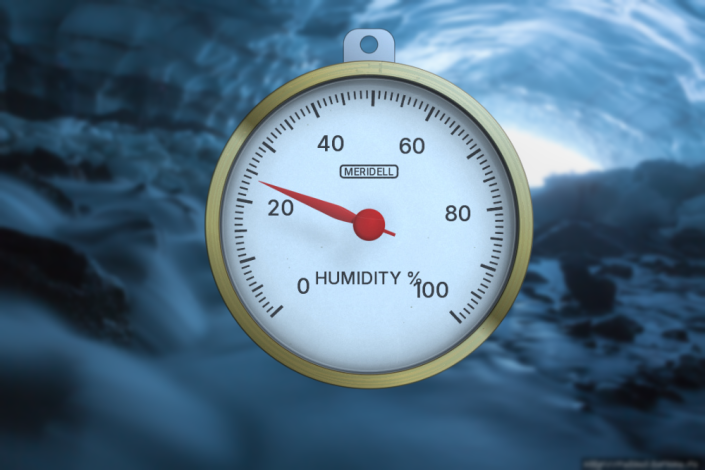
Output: 24 (%)
